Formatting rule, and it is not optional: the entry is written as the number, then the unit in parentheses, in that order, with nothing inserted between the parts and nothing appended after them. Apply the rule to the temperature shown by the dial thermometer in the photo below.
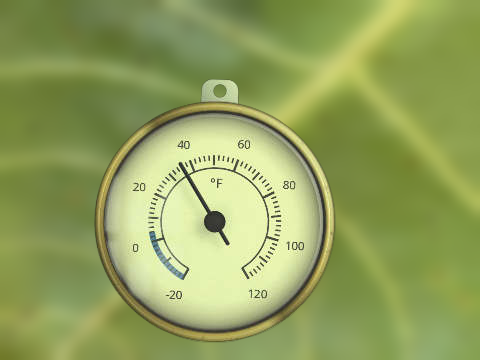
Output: 36 (°F)
